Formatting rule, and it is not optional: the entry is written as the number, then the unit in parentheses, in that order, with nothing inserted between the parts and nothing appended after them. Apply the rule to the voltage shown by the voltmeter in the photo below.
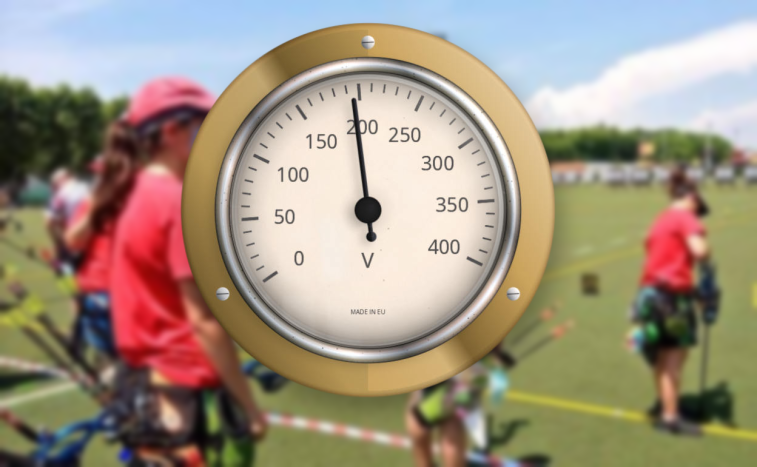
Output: 195 (V)
